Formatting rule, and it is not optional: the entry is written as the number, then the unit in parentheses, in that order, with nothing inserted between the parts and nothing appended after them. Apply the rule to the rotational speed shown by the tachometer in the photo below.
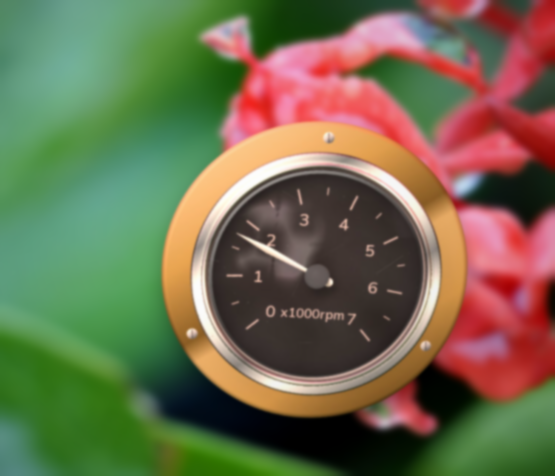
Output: 1750 (rpm)
